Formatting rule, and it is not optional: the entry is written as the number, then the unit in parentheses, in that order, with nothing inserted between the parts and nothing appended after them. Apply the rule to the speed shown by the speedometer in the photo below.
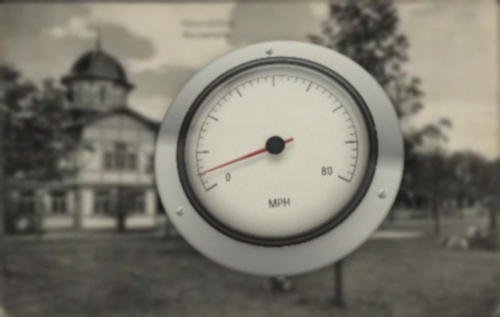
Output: 4 (mph)
